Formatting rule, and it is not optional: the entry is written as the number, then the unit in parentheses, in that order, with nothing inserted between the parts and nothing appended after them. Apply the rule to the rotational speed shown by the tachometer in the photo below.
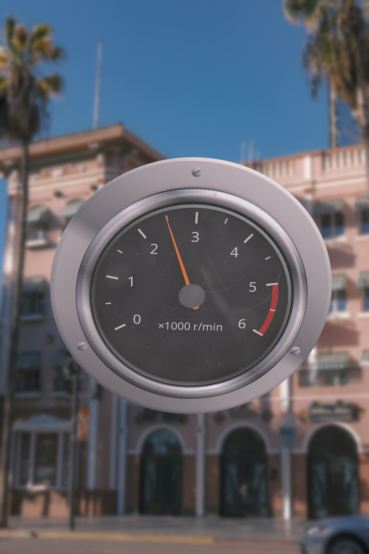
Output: 2500 (rpm)
